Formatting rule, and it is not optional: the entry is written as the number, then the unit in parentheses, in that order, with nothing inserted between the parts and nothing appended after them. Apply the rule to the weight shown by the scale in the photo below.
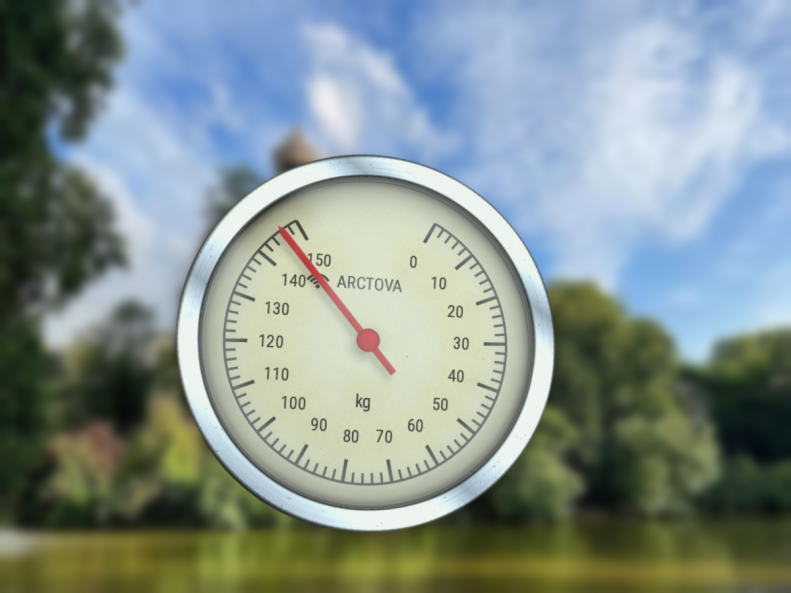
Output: 146 (kg)
